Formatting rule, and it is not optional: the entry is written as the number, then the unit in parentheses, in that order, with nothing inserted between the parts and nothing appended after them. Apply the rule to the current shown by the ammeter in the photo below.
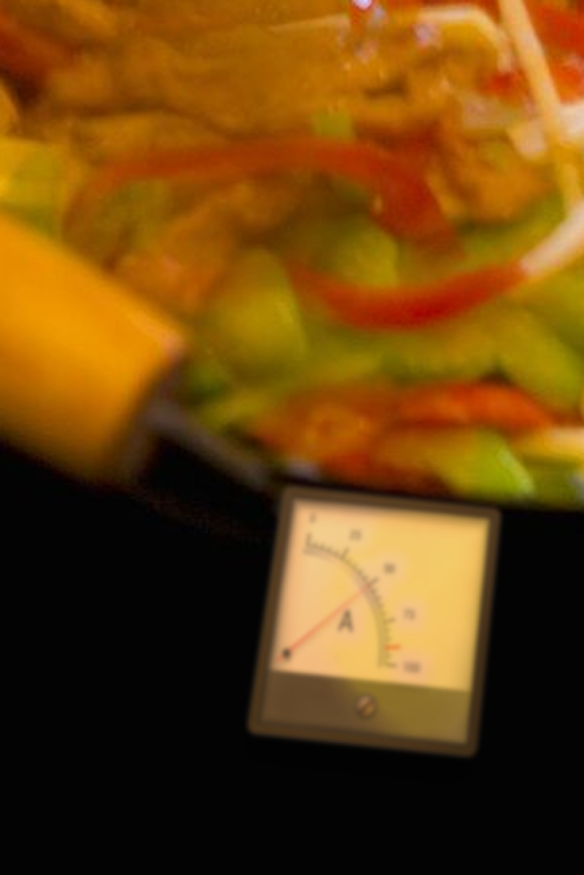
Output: 50 (A)
